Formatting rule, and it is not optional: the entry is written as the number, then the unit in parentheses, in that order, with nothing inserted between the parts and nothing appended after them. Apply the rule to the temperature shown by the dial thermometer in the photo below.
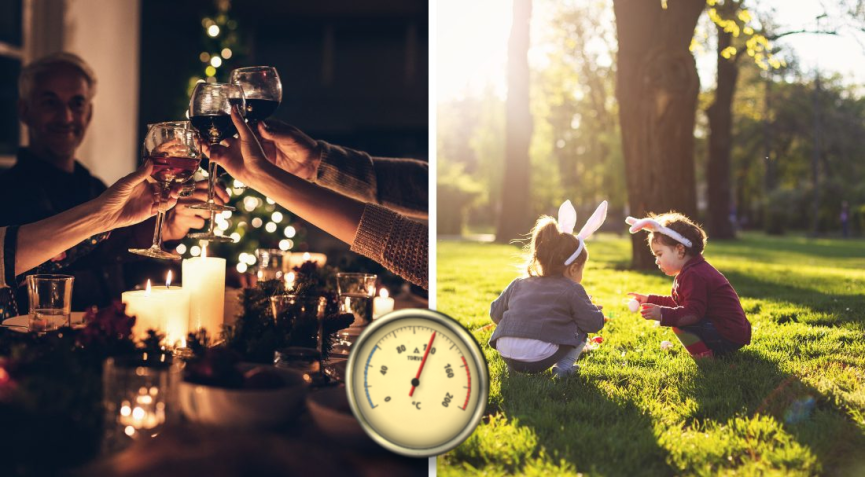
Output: 120 (°C)
